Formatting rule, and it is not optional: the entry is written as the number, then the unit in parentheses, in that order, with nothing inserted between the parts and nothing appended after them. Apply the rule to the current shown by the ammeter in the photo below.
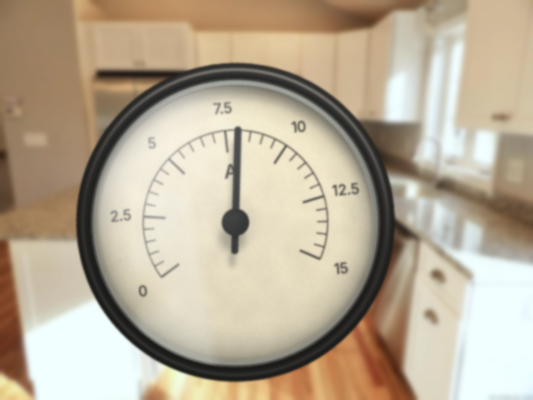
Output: 8 (A)
